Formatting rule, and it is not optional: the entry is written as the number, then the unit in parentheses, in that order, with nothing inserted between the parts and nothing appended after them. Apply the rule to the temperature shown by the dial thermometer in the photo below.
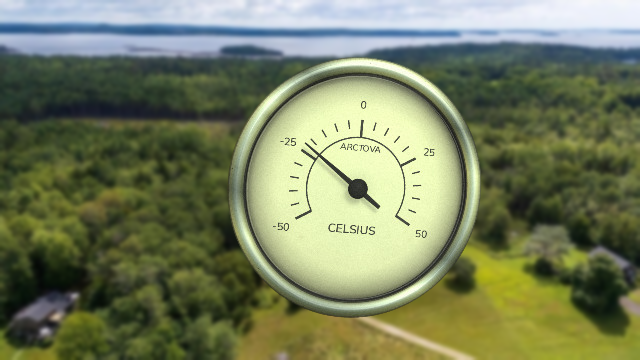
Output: -22.5 (°C)
